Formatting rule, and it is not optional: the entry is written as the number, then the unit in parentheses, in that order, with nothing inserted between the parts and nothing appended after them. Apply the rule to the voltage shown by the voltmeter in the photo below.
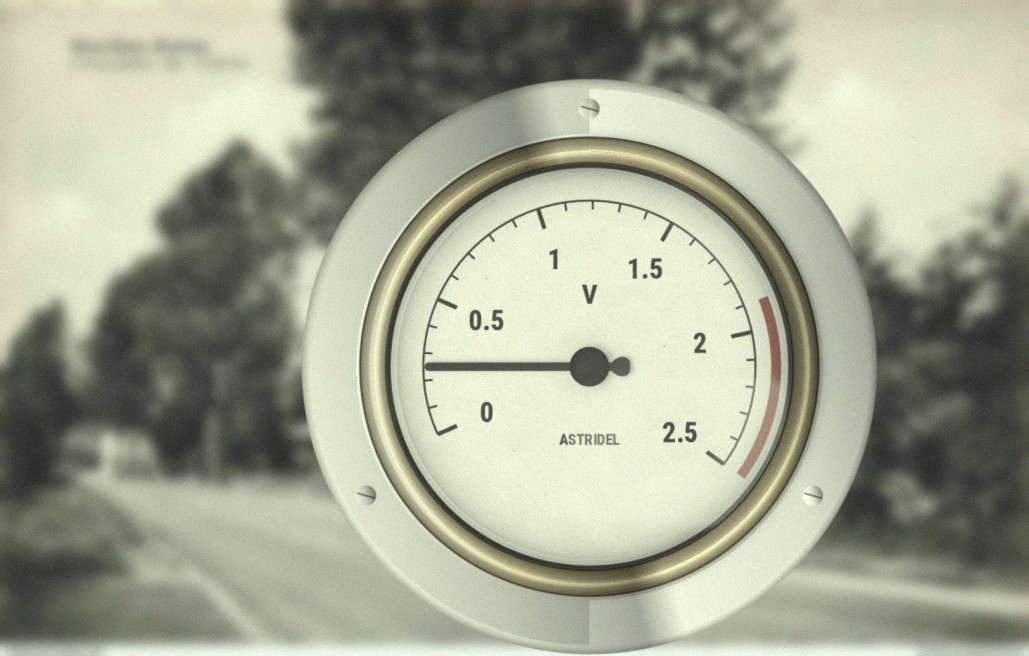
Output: 0.25 (V)
